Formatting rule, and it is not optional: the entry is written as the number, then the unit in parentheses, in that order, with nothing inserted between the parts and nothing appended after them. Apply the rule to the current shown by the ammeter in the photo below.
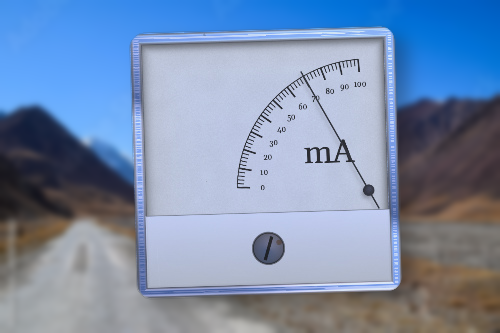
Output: 70 (mA)
